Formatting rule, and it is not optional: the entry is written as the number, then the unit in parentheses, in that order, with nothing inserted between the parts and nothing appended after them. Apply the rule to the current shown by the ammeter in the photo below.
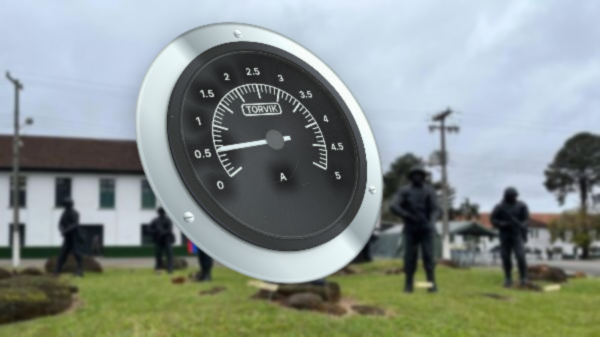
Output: 0.5 (A)
